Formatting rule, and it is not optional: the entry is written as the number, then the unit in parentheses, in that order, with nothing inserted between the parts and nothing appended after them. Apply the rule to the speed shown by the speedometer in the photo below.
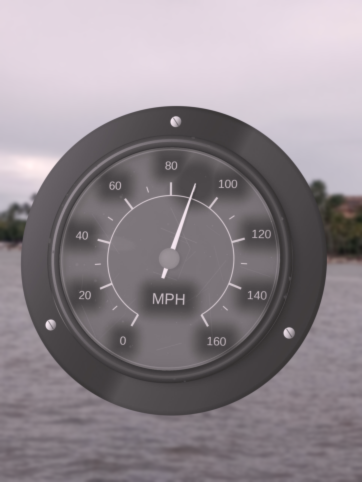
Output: 90 (mph)
